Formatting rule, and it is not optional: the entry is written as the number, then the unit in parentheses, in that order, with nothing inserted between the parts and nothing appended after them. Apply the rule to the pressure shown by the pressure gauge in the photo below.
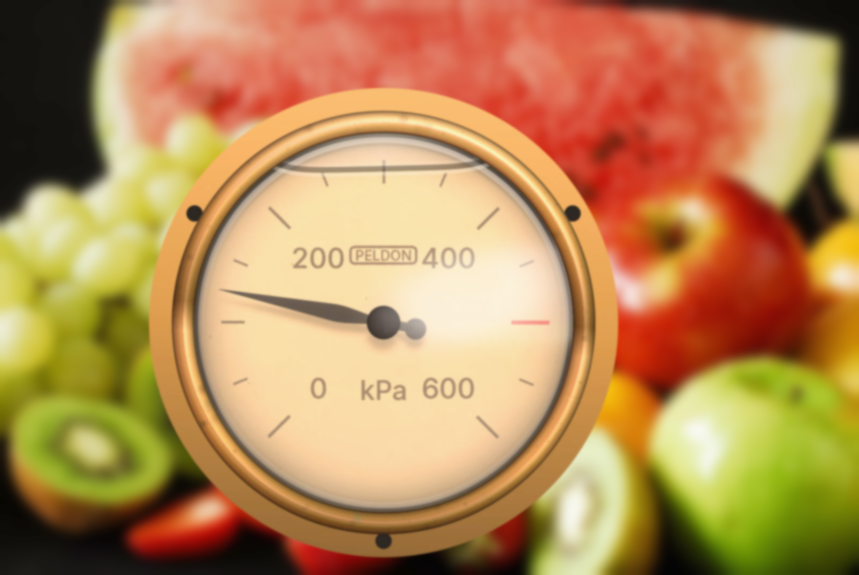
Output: 125 (kPa)
